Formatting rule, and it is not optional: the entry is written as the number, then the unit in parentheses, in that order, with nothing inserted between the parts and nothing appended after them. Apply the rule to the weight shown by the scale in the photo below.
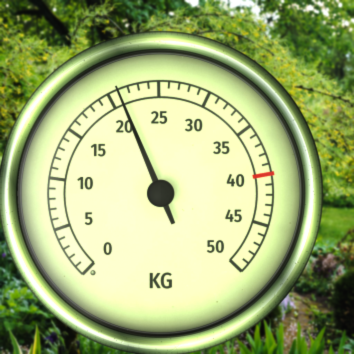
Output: 21 (kg)
